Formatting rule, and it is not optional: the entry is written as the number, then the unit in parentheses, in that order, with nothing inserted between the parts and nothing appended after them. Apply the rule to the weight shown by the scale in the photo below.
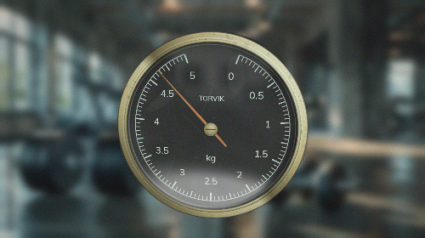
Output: 4.65 (kg)
